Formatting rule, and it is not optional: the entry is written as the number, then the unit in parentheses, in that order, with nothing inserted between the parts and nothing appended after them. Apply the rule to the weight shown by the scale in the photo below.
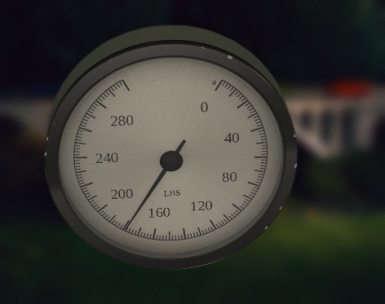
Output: 180 (lb)
